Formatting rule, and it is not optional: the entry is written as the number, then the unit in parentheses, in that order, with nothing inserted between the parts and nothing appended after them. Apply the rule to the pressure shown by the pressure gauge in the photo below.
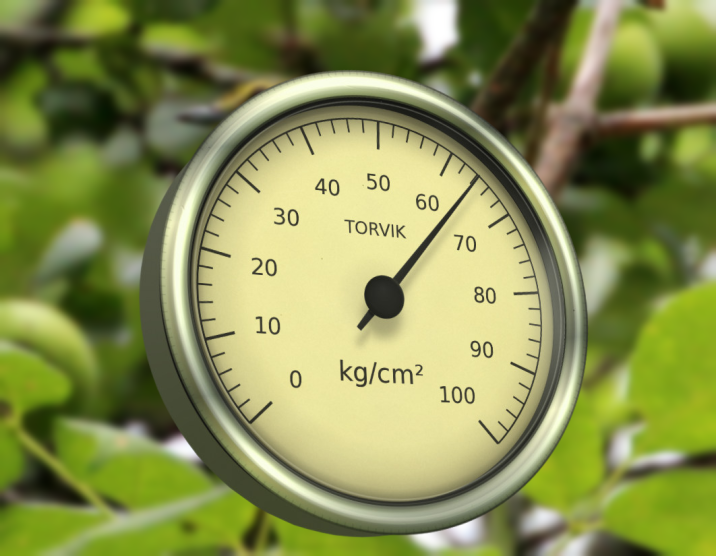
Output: 64 (kg/cm²)
